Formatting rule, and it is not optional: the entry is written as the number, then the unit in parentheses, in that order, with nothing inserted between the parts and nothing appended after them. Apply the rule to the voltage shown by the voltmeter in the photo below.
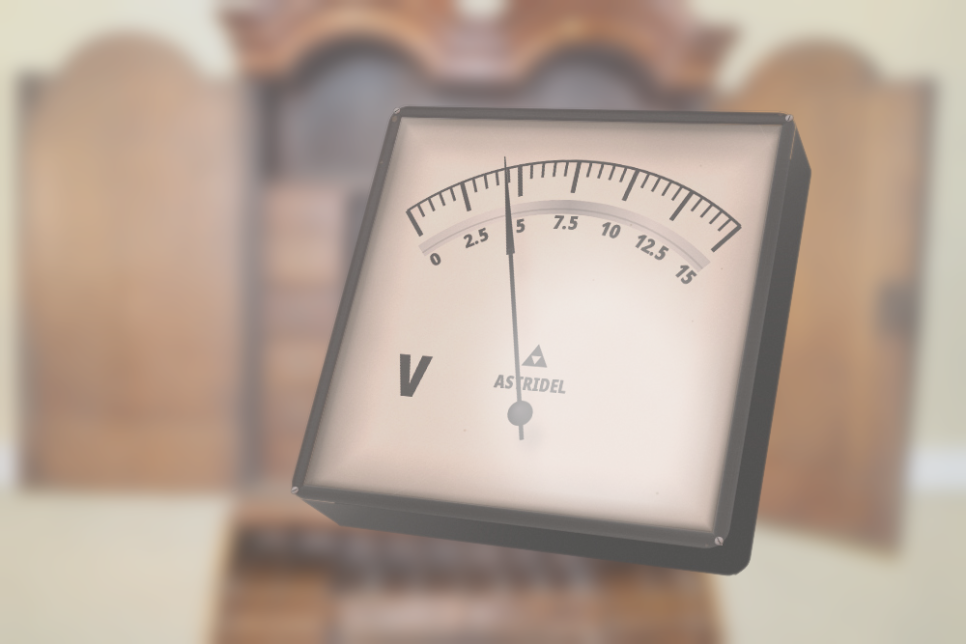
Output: 4.5 (V)
